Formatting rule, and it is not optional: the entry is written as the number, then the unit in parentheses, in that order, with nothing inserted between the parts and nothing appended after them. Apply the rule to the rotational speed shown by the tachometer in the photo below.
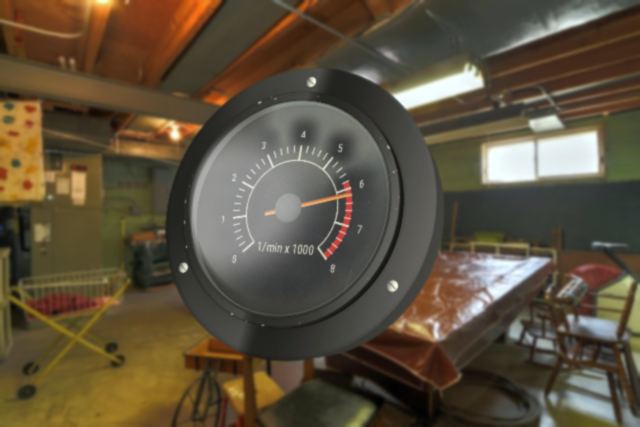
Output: 6200 (rpm)
